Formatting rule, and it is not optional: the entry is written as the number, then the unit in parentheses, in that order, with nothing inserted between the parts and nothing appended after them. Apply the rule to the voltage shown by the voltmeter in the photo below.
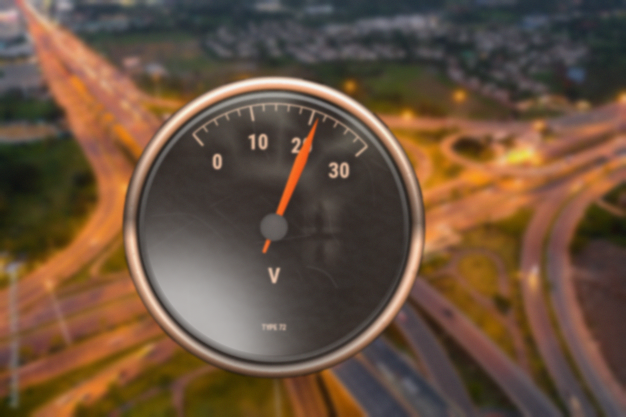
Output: 21 (V)
